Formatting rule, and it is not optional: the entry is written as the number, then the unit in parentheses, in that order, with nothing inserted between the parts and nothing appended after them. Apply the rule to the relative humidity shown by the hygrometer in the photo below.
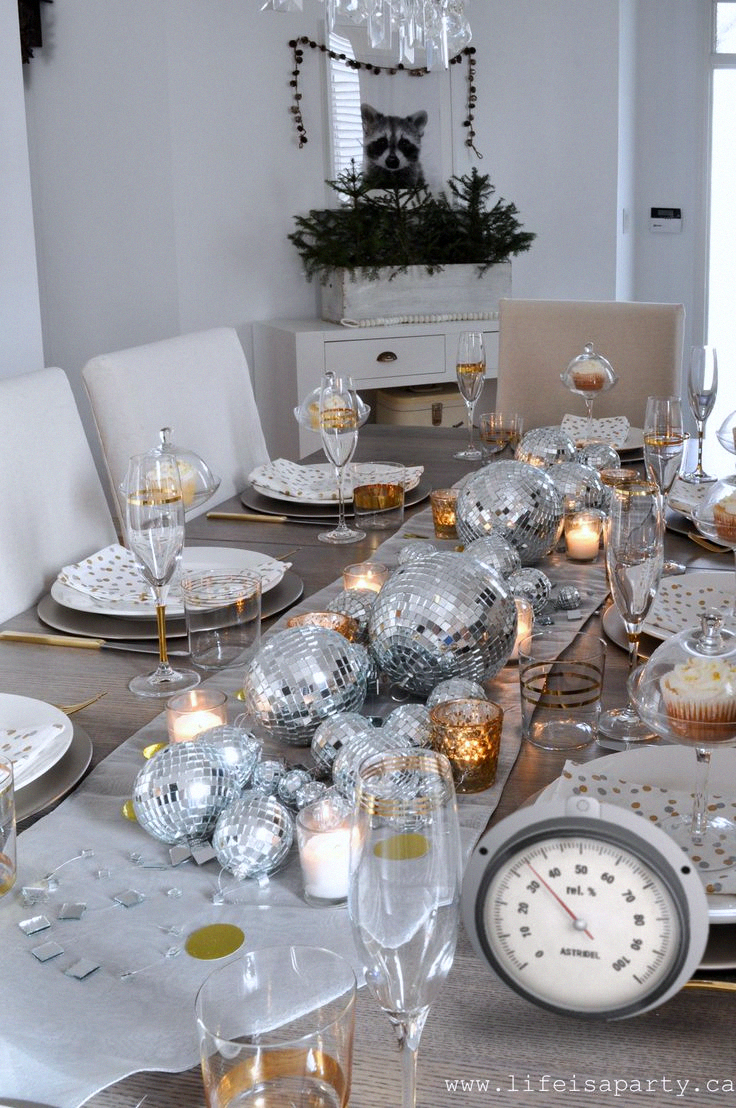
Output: 35 (%)
